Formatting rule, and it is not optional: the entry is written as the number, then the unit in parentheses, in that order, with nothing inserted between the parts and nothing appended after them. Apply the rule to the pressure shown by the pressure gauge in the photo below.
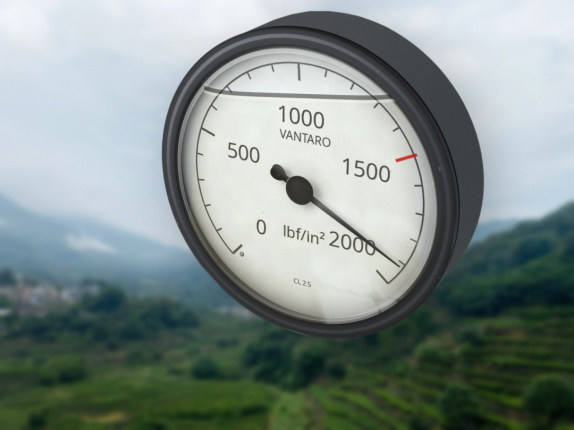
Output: 1900 (psi)
